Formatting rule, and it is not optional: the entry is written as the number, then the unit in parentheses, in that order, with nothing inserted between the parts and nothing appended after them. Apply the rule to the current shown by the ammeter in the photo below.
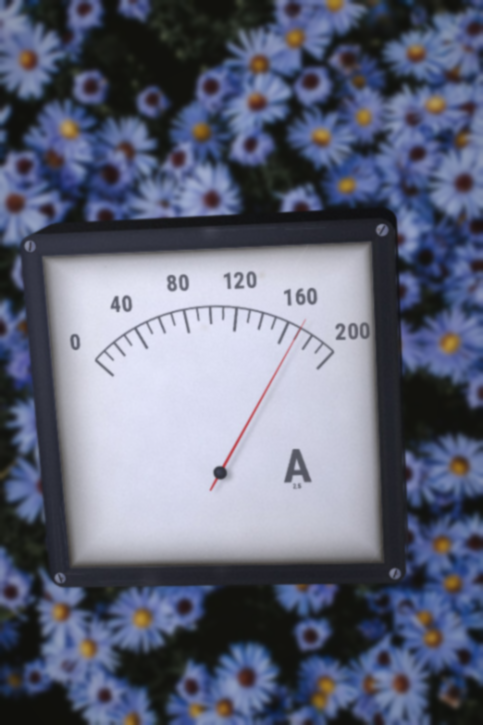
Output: 170 (A)
